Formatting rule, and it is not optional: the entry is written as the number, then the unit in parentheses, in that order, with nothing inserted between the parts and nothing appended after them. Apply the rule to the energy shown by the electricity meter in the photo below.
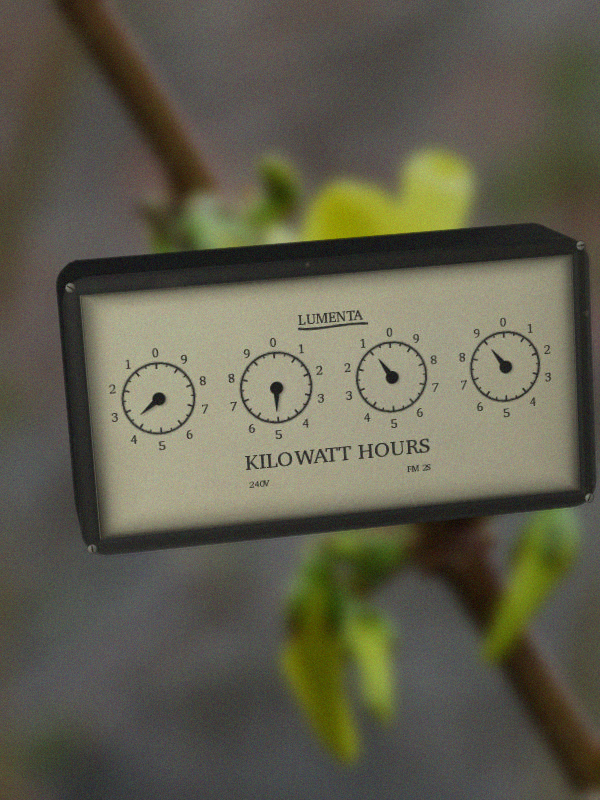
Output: 3509 (kWh)
